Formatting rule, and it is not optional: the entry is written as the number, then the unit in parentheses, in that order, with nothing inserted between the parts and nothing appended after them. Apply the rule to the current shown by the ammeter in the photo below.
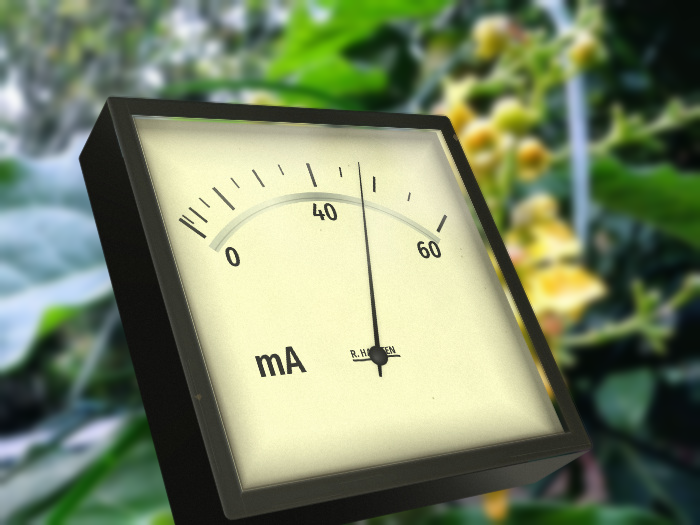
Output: 47.5 (mA)
